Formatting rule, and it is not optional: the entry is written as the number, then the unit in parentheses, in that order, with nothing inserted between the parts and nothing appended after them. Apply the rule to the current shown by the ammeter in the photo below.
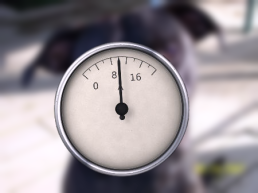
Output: 10 (A)
